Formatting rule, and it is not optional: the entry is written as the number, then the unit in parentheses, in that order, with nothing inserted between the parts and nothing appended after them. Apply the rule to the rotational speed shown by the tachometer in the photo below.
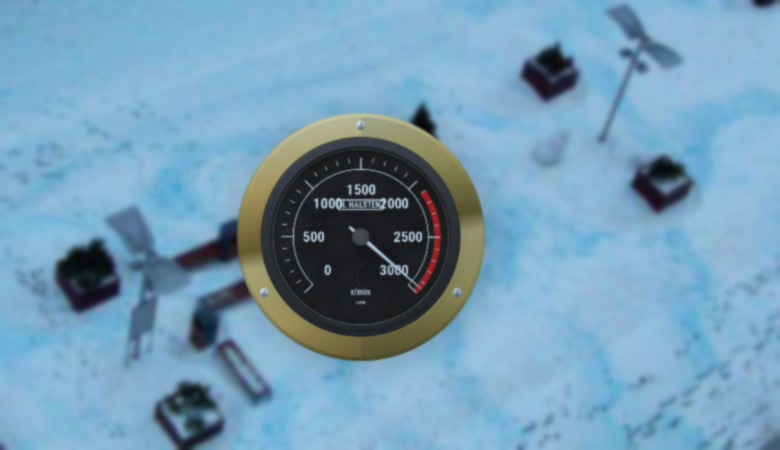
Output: 2950 (rpm)
